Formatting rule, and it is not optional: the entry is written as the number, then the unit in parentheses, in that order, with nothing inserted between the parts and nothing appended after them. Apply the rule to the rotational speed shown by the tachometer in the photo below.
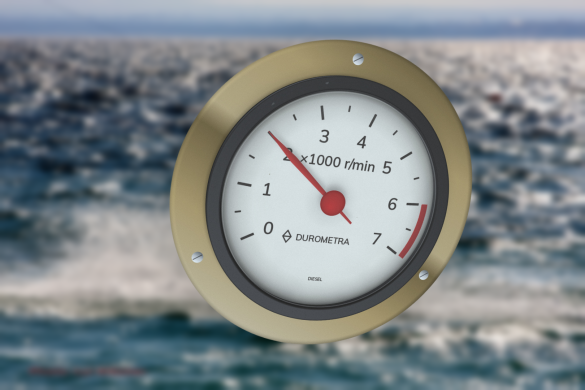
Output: 2000 (rpm)
